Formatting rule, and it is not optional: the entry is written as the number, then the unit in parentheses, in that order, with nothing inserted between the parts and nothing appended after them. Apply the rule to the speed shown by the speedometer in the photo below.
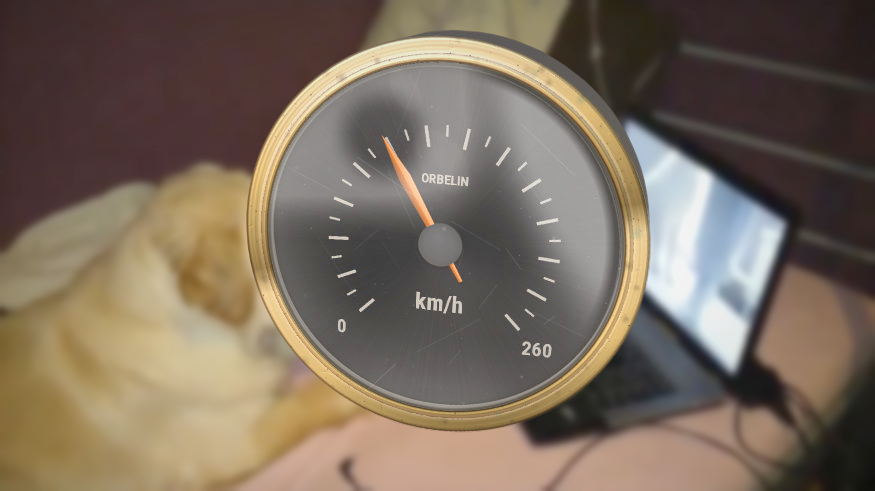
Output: 100 (km/h)
